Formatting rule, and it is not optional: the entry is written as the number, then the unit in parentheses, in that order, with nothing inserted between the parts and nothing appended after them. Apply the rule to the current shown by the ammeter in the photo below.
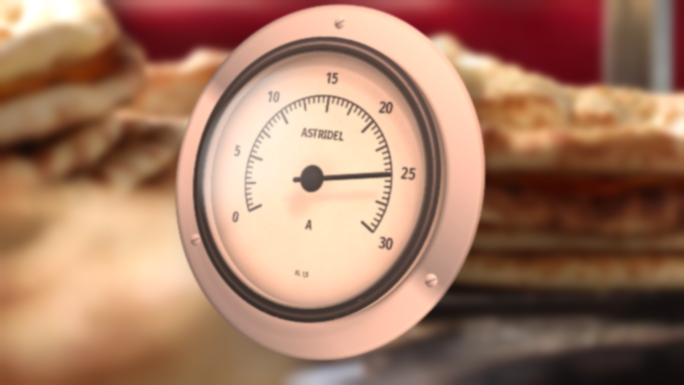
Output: 25 (A)
